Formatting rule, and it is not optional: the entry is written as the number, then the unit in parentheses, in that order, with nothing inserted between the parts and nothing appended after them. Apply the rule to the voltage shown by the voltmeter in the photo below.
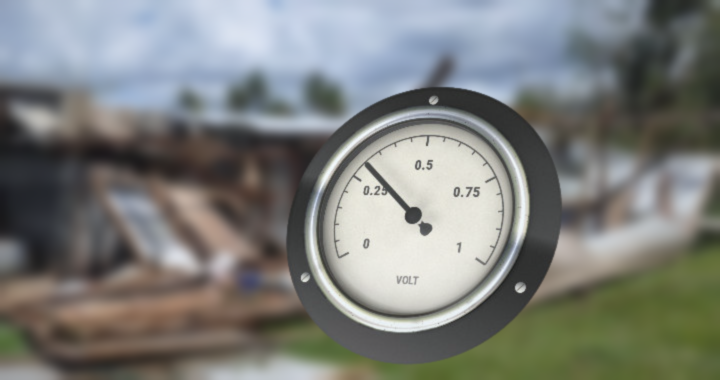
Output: 0.3 (V)
